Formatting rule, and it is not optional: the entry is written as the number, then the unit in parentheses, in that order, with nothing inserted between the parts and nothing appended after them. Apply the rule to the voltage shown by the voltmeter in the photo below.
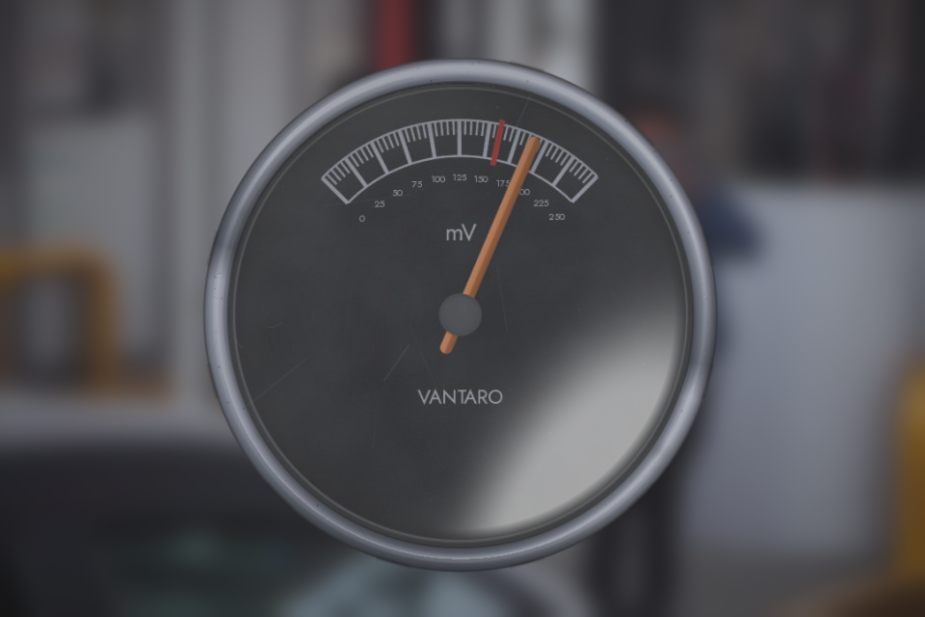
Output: 190 (mV)
